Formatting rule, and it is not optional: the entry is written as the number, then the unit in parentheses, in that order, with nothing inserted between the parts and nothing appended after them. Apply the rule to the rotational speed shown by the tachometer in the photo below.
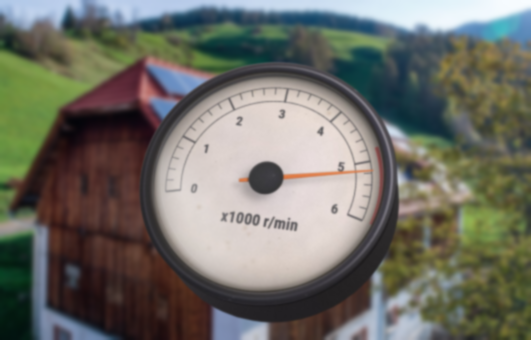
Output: 5200 (rpm)
